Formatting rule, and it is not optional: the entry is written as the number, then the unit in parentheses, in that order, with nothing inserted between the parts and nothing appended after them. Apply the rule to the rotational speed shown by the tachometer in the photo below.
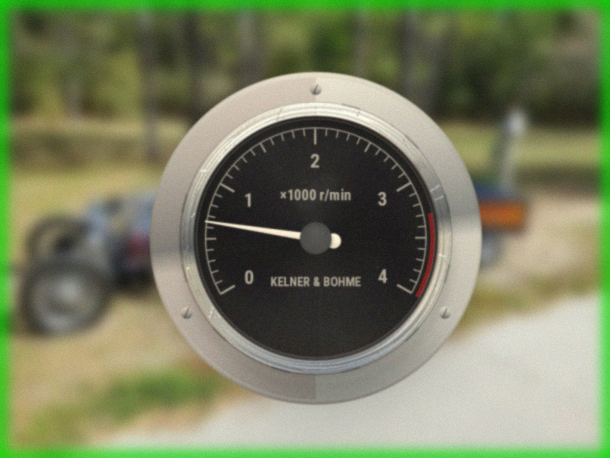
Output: 650 (rpm)
